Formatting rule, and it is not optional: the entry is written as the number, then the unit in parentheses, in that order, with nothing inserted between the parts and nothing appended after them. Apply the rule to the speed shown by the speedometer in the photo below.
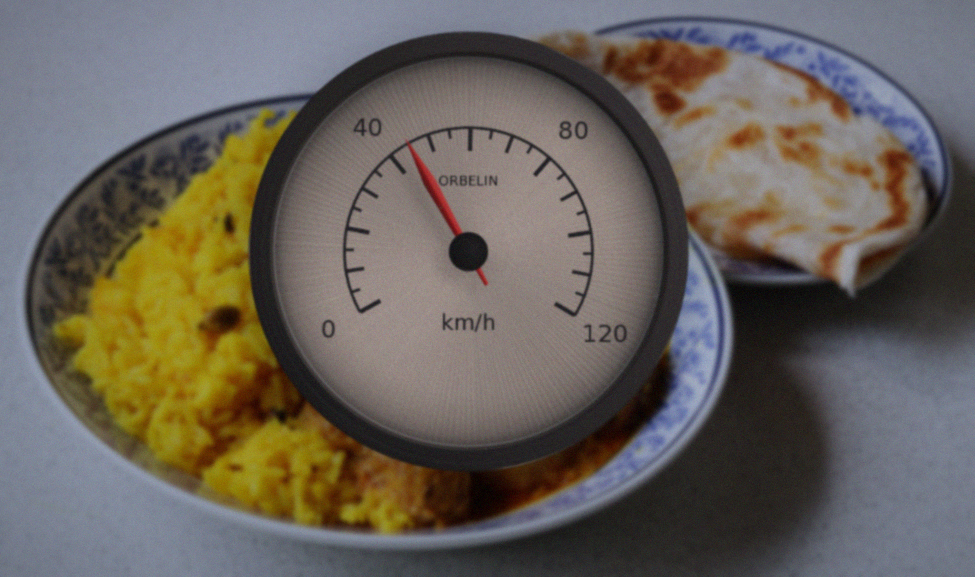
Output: 45 (km/h)
